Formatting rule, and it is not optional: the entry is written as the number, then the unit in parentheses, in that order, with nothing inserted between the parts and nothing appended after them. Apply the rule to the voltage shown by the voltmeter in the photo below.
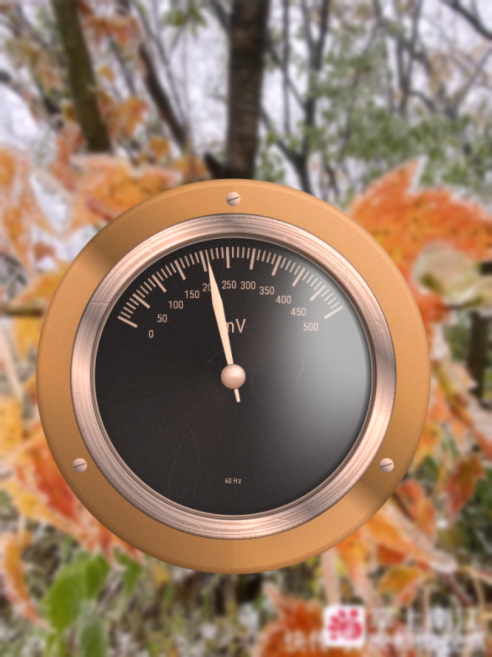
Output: 210 (mV)
